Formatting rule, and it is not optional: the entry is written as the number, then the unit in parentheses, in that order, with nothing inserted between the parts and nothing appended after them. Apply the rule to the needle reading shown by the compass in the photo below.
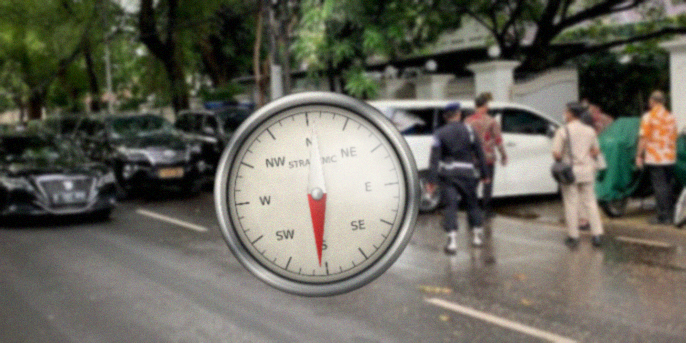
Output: 185 (°)
